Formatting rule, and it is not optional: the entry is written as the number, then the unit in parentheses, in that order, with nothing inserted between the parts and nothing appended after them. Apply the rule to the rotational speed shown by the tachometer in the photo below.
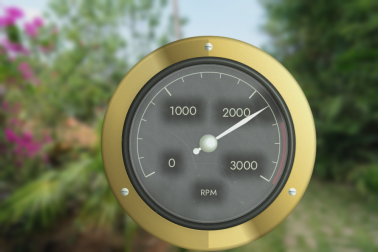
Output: 2200 (rpm)
